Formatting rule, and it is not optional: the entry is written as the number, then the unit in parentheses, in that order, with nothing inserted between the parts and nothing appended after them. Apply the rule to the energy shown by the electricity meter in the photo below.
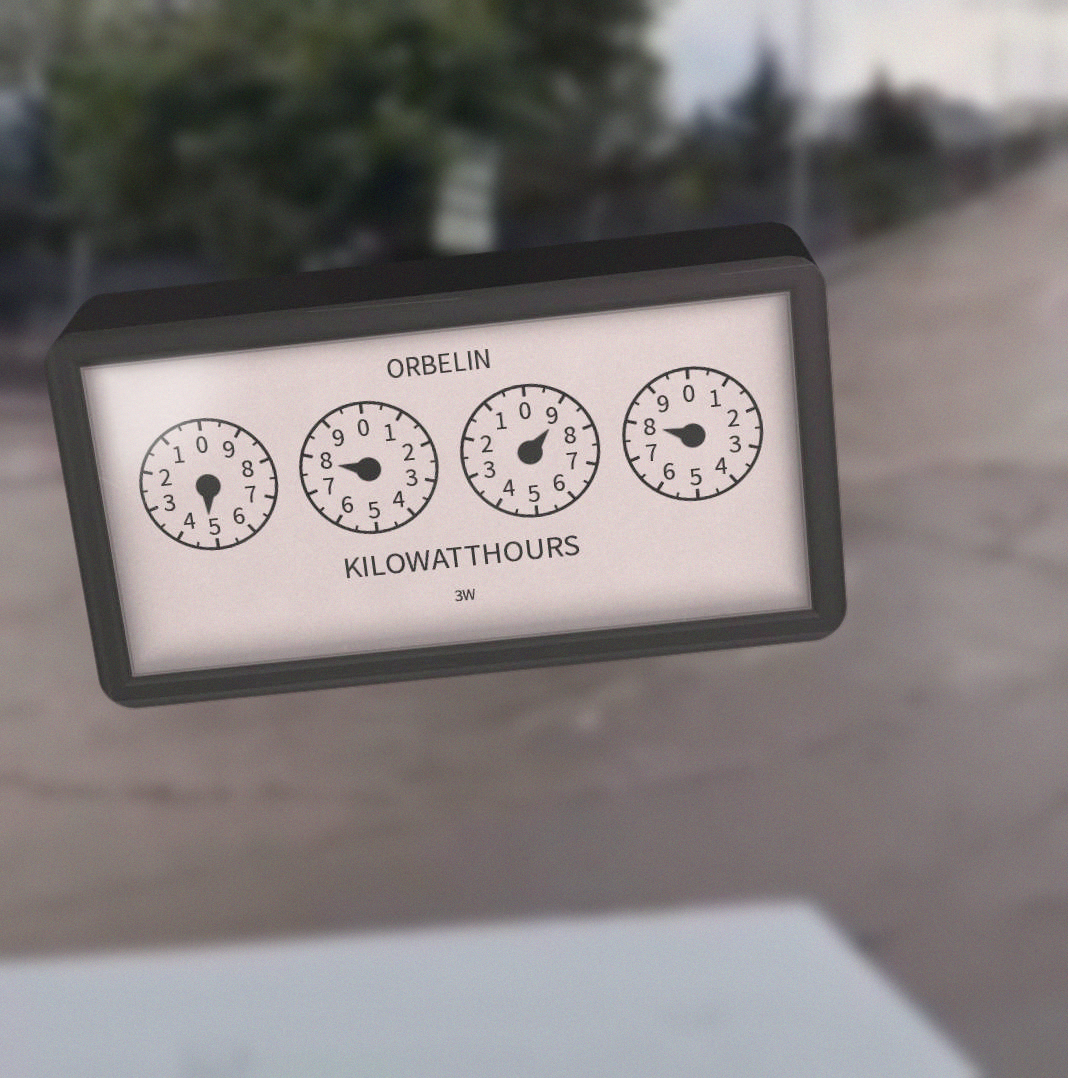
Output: 4788 (kWh)
